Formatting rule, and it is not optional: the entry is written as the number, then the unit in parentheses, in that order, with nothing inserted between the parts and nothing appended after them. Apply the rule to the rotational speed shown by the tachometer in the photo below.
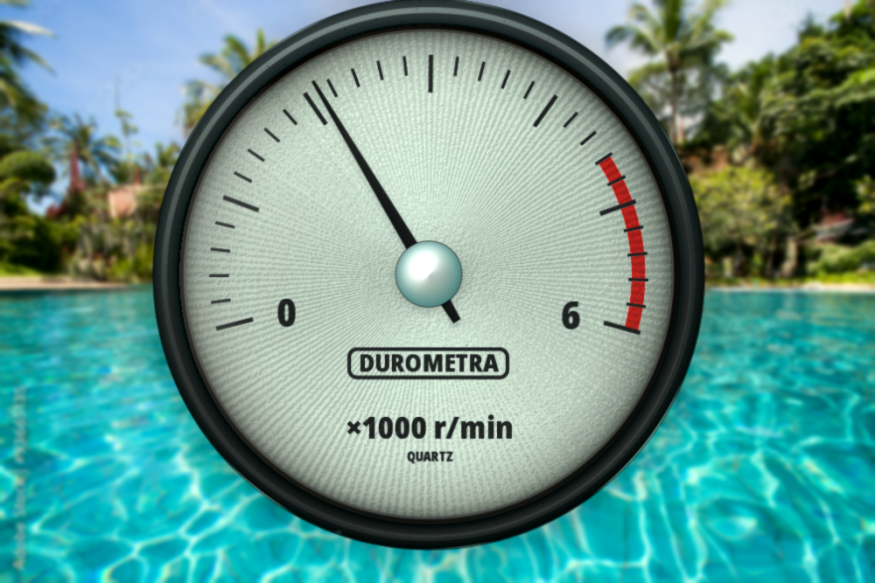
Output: 2100 (rpm)
